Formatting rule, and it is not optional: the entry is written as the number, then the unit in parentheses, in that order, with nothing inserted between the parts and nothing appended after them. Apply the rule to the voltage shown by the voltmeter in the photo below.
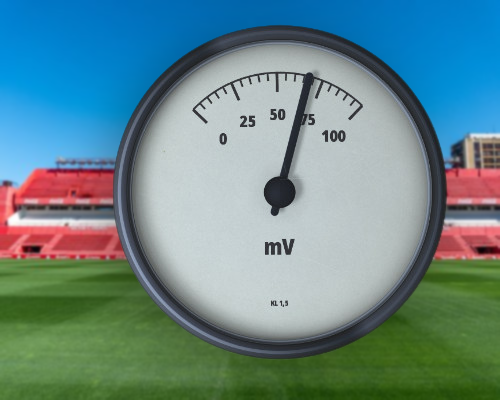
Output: 67.5 (mV)
